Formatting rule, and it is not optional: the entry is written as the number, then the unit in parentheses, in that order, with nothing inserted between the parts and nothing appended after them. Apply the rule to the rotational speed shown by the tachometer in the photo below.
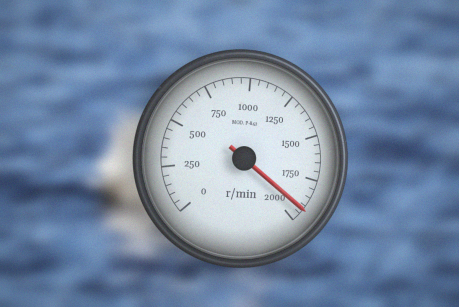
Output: 1925 (rpm)
